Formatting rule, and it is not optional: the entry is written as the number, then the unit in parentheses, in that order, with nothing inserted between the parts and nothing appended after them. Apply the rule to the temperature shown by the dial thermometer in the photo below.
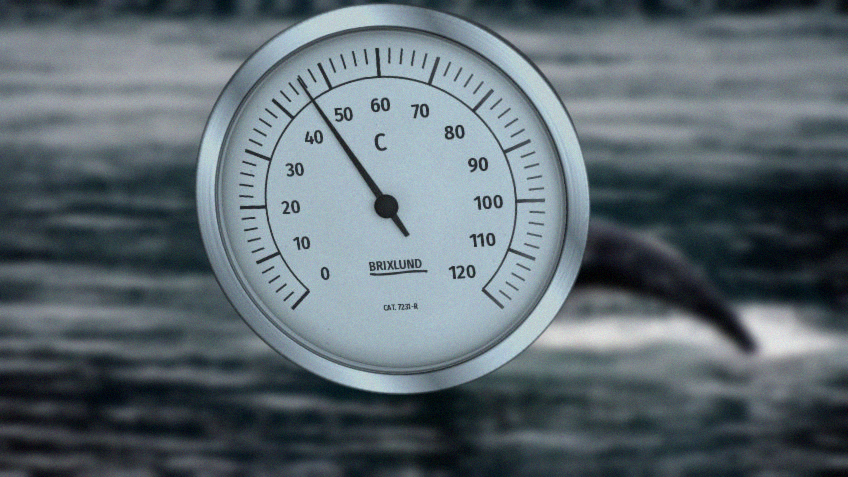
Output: 46 (°C)
